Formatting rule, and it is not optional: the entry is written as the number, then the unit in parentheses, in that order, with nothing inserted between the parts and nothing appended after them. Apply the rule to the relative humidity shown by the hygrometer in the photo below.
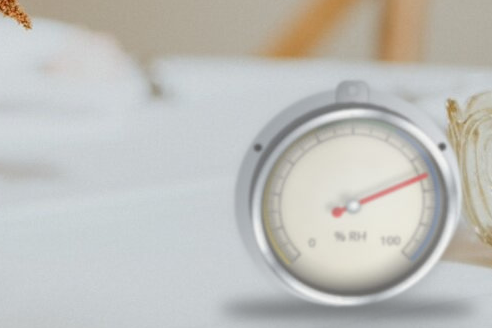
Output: 75 (%)
